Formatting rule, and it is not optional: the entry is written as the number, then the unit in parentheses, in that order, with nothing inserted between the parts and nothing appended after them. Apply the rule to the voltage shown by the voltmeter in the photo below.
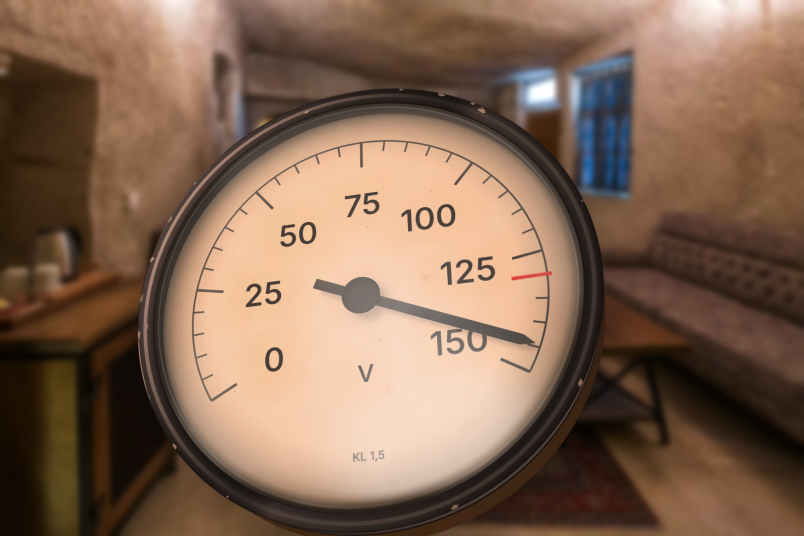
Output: 145 (V)
